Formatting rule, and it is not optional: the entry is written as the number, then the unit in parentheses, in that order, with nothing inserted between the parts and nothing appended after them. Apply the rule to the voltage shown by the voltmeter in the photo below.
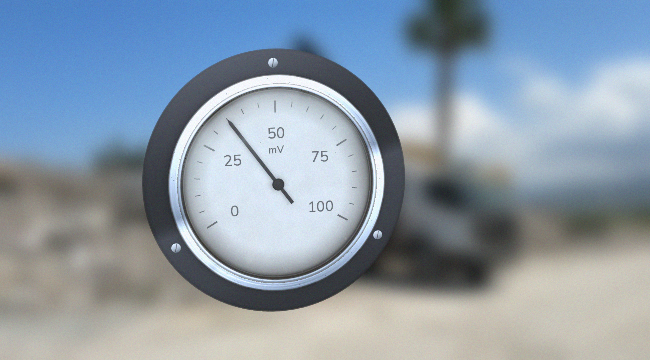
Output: 35 (mV)
